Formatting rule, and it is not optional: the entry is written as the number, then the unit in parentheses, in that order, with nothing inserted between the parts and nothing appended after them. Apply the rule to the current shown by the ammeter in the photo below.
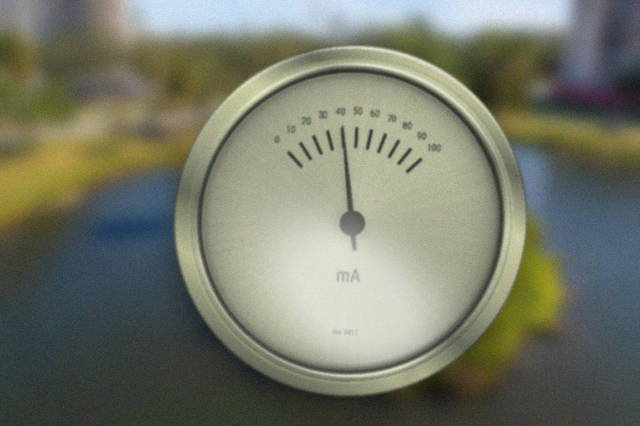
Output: 40 (mA)
